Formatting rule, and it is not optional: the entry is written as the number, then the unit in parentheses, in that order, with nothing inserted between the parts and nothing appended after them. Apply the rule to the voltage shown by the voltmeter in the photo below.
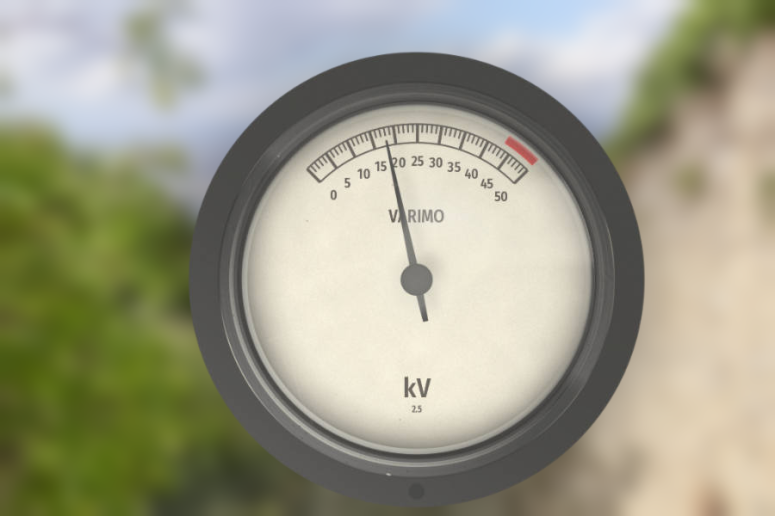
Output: 18 (kV)
